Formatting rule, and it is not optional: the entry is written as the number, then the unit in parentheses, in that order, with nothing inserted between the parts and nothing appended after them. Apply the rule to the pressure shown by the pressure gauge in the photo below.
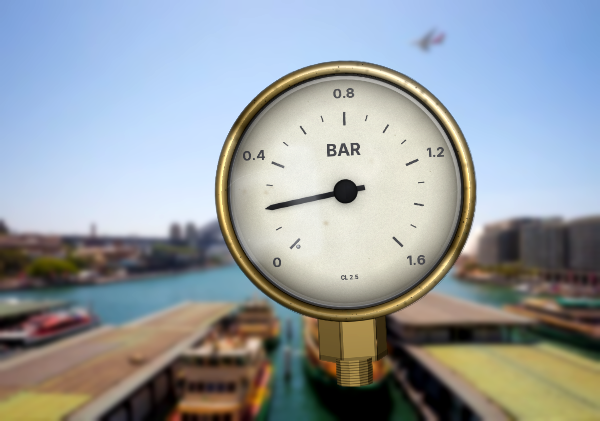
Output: 0.2 (bar)
